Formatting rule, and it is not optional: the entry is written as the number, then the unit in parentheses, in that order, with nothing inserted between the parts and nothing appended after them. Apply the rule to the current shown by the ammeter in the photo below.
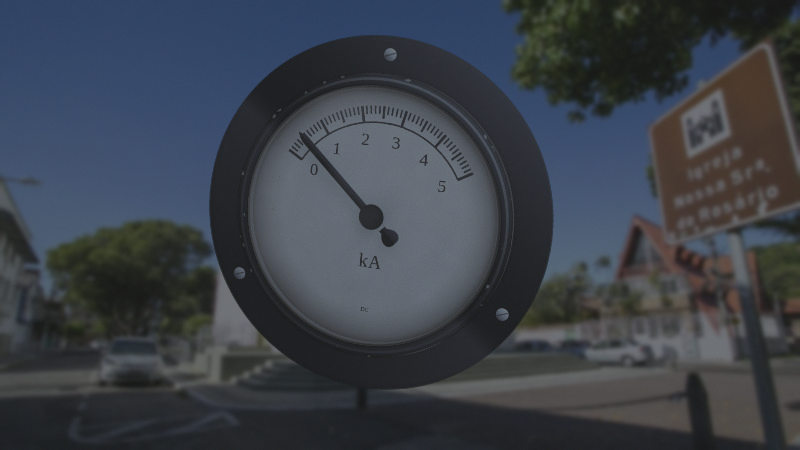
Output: 0.5 (kA)
